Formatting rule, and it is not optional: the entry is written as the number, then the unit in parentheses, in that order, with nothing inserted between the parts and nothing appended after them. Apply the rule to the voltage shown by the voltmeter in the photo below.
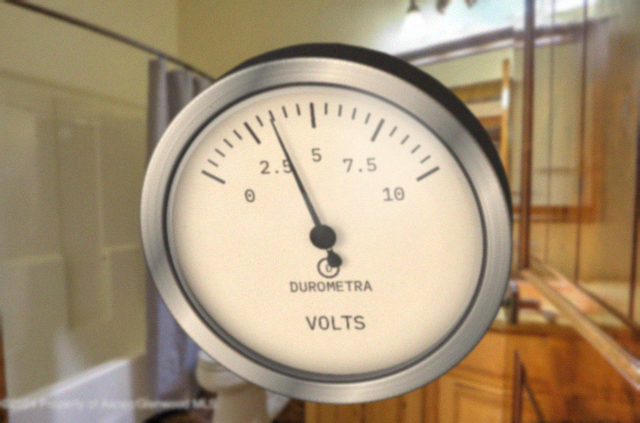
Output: 3.5 (V)
